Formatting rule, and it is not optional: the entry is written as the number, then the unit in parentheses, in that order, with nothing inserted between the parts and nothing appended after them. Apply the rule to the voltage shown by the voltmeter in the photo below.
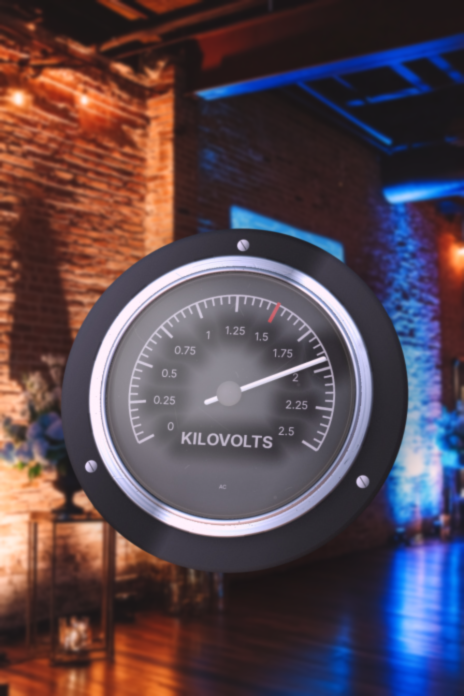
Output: 1.95 (kV)
